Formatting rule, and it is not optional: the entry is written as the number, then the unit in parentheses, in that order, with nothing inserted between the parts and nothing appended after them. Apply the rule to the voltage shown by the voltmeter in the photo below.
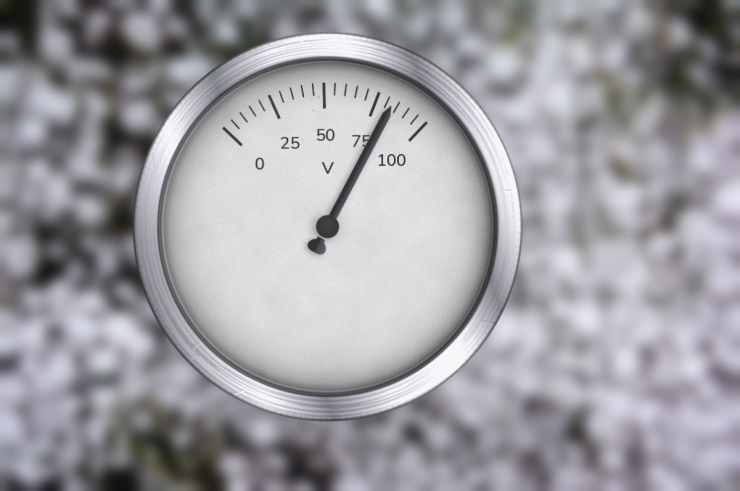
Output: 82.5 (V)
